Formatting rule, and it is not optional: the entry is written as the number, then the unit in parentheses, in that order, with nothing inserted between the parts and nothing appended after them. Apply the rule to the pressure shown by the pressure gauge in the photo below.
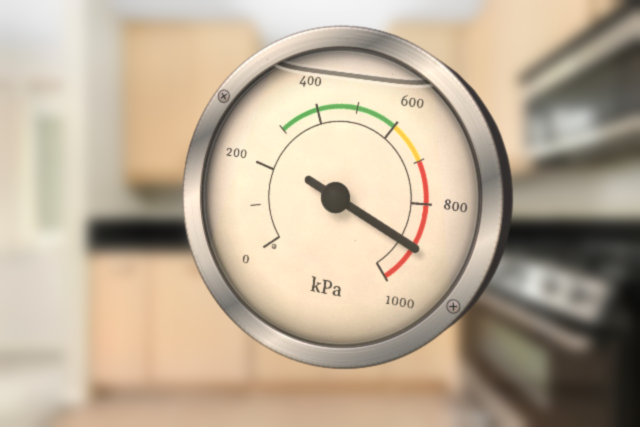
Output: 900 (kPa)
